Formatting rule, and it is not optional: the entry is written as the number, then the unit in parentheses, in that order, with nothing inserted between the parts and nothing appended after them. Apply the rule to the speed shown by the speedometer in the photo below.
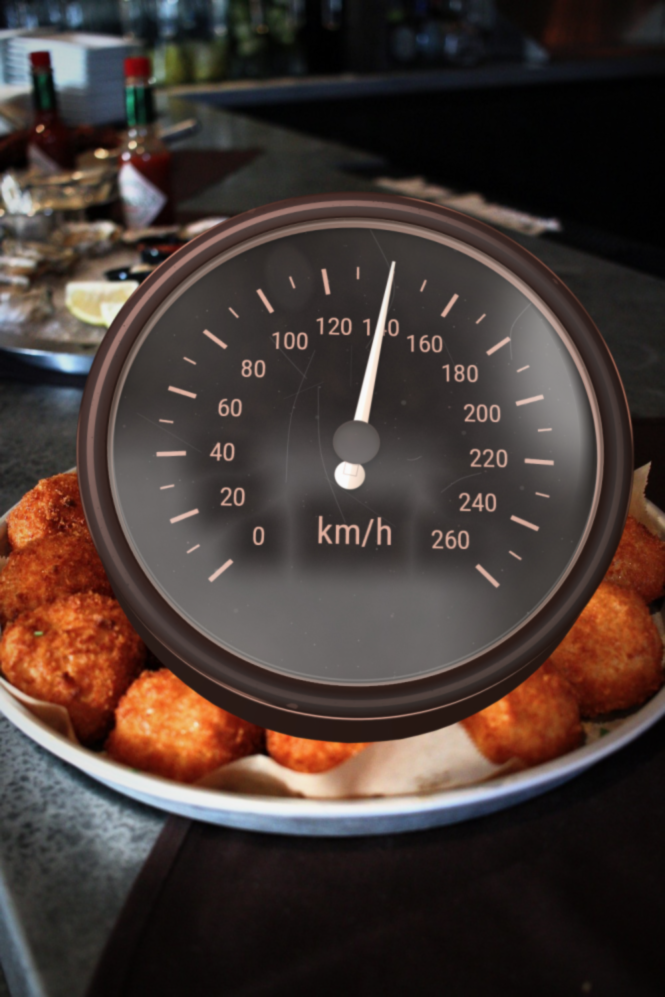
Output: 140 (km/h)
